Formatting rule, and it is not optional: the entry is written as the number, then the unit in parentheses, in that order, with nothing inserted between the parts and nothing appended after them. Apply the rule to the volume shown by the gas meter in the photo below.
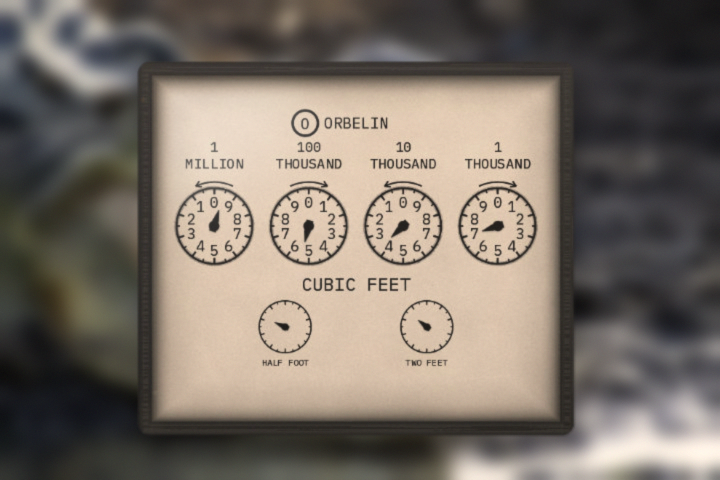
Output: 953700 (ft³)
